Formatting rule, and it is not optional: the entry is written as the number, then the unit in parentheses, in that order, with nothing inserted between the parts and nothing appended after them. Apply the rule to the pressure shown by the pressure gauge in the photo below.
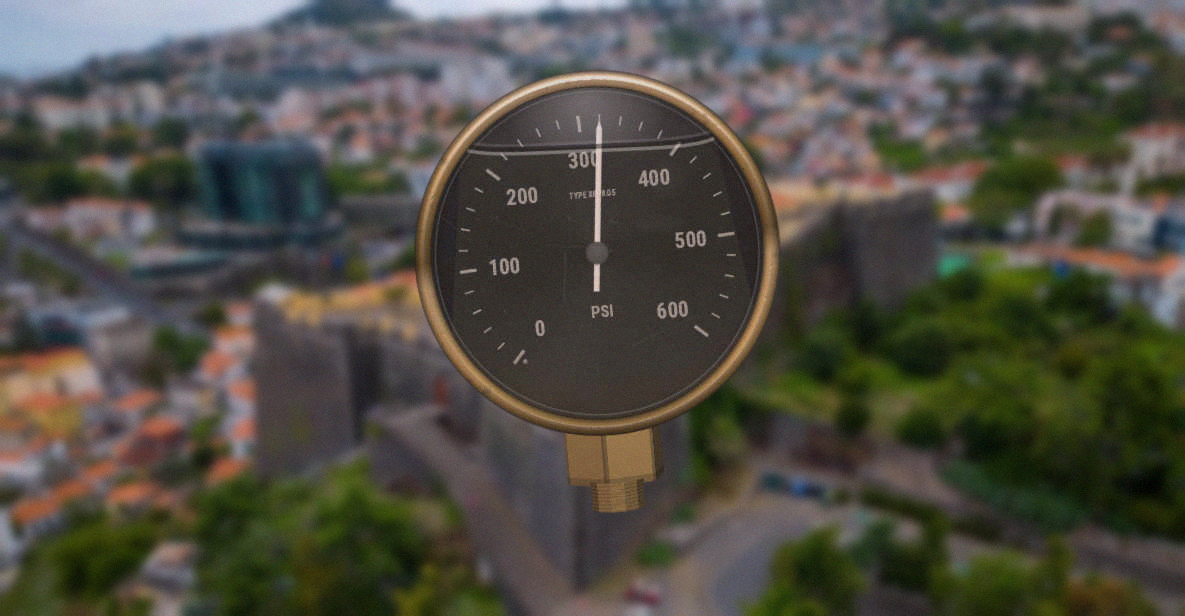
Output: 320 (psi)
